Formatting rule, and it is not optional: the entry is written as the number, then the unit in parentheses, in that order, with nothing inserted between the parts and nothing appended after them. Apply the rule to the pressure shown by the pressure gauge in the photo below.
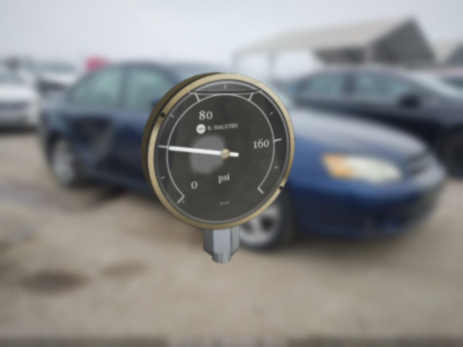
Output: 40 (psi)
